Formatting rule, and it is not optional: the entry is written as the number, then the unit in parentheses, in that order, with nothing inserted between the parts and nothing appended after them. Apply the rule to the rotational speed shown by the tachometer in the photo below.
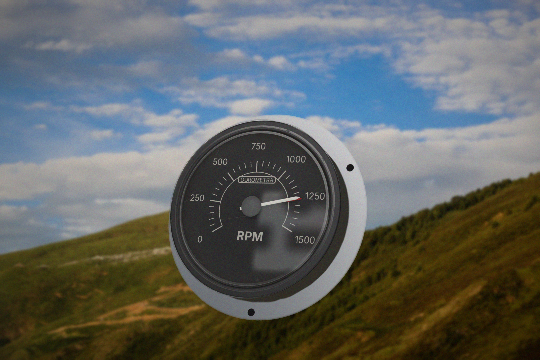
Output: 1250 (rpm)
